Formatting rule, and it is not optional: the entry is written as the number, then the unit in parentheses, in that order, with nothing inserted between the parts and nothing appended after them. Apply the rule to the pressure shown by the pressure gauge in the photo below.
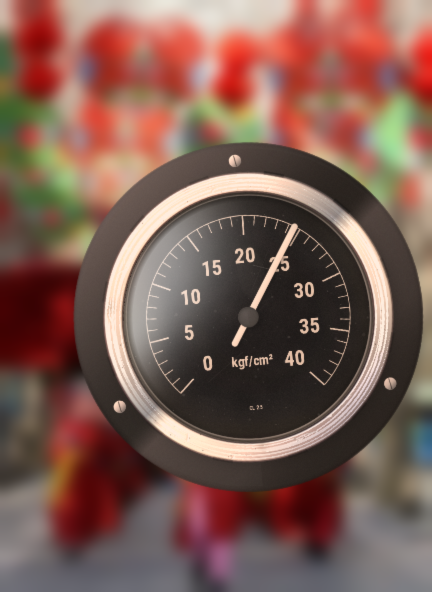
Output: 24.5 (kg/cm²)
